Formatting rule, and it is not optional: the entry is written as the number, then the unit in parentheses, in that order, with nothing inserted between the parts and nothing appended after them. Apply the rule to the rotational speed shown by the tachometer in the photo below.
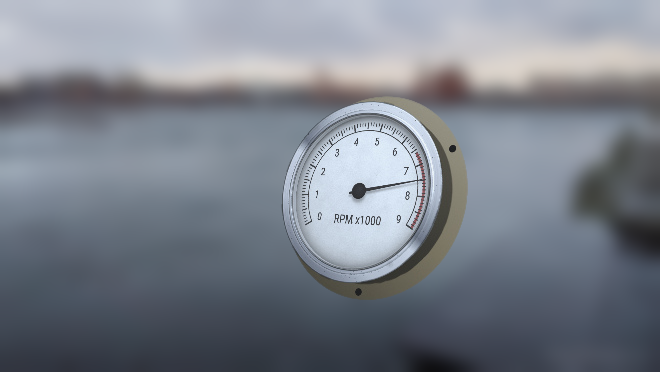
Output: 7500 (rpm)
